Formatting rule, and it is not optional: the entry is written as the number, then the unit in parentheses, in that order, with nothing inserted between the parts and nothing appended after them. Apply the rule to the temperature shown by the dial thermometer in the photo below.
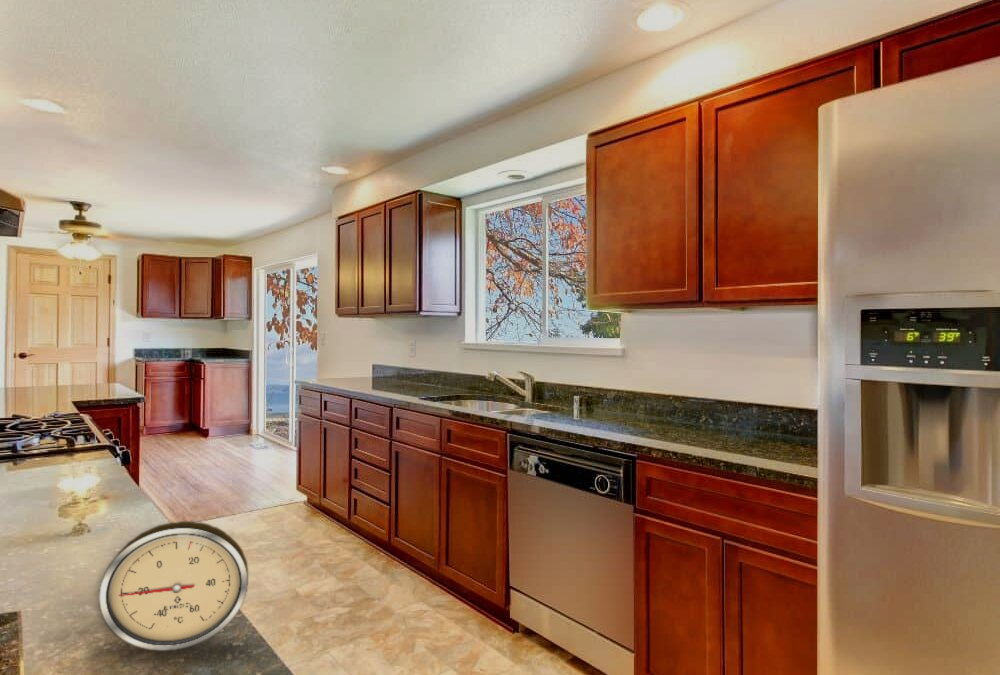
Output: -20 (°C)
